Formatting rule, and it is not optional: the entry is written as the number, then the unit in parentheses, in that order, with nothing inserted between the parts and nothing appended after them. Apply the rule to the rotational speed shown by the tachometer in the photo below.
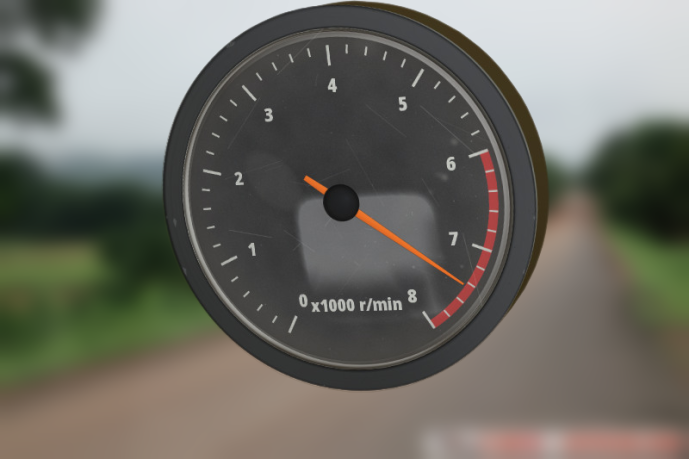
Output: 7400 (rpm)
